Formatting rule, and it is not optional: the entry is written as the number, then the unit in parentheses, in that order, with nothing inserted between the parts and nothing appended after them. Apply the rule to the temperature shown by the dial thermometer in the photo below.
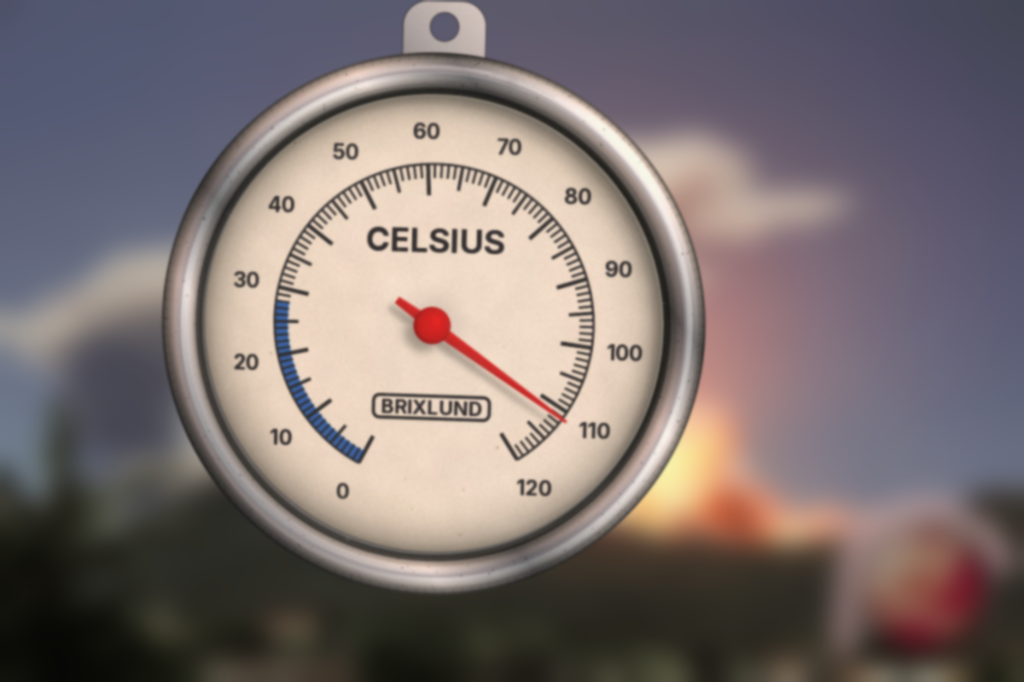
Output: 111 (°C)
